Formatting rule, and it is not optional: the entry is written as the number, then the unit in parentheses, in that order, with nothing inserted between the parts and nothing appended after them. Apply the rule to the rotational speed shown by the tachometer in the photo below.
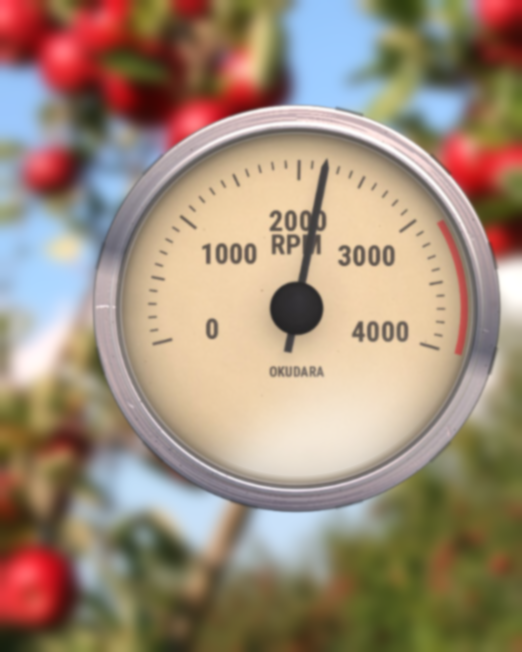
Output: 2200 (rpm)
